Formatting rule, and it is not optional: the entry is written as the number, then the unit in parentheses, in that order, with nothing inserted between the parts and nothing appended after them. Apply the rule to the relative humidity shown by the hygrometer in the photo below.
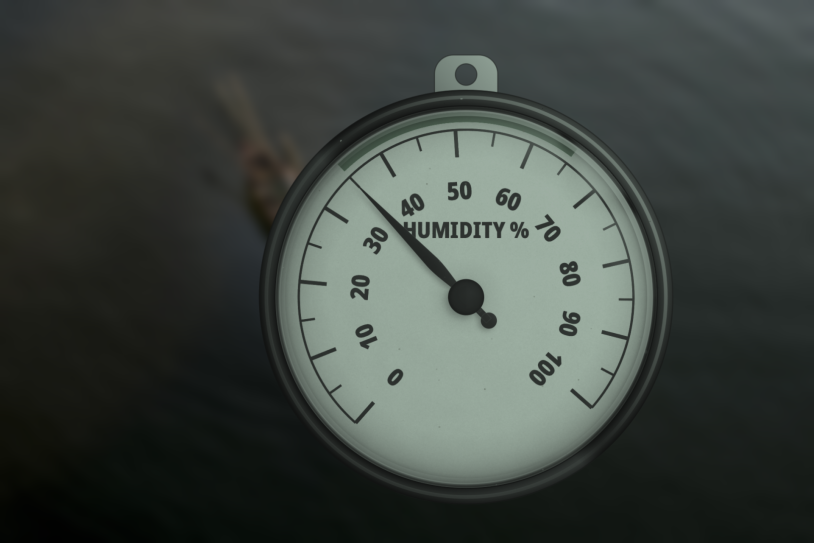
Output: 35 (%)
